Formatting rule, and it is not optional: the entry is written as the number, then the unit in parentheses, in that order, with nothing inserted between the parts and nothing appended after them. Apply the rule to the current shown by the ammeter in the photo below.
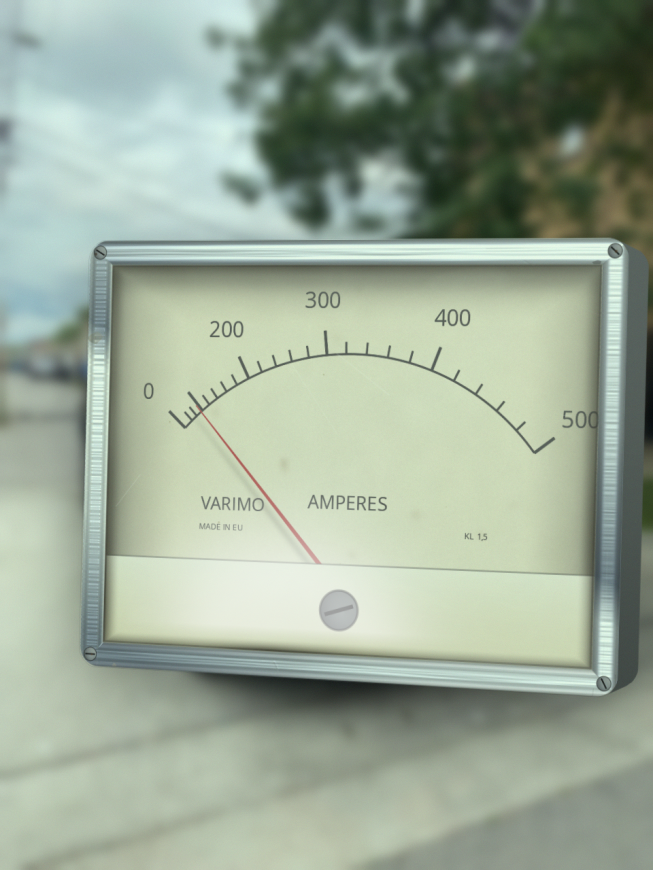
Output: 100 (A)
